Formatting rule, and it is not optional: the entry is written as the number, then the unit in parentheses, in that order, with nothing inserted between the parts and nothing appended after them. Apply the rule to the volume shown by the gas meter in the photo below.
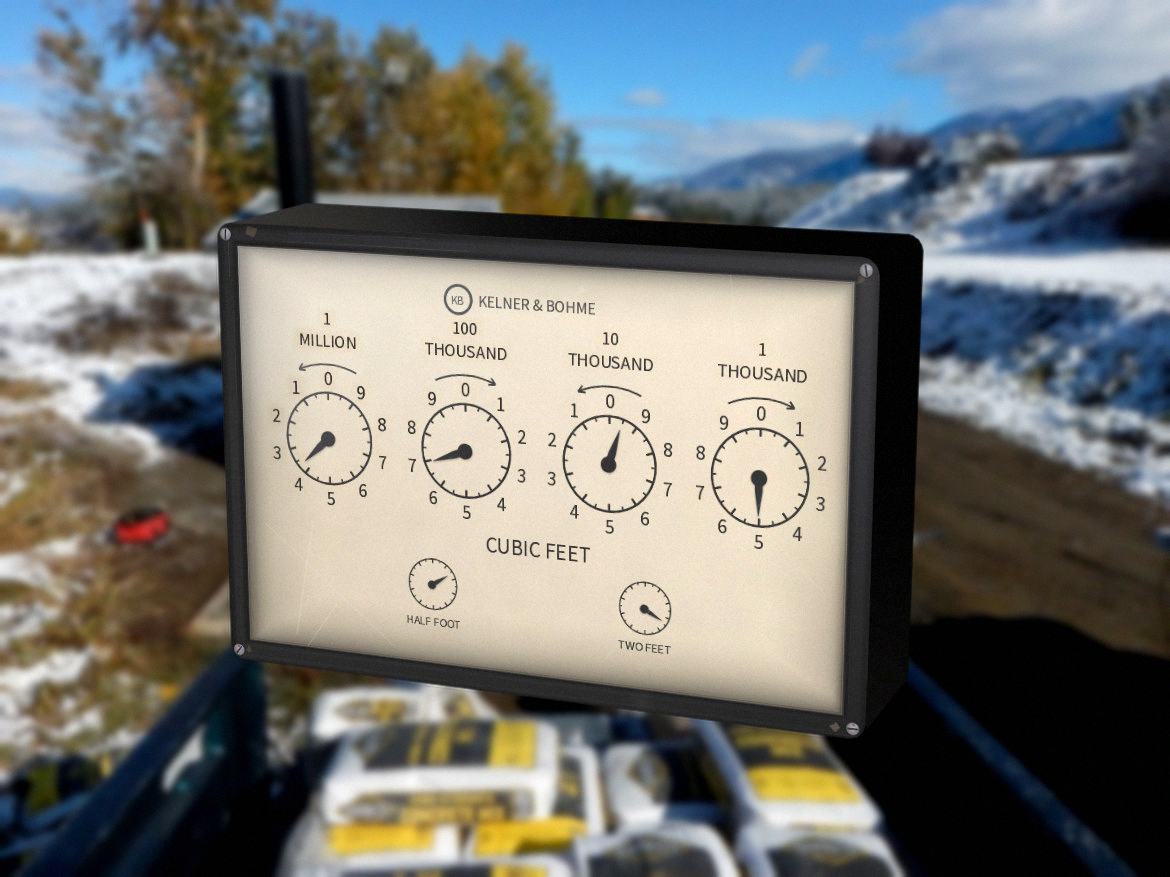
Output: 369500 (ft³)
